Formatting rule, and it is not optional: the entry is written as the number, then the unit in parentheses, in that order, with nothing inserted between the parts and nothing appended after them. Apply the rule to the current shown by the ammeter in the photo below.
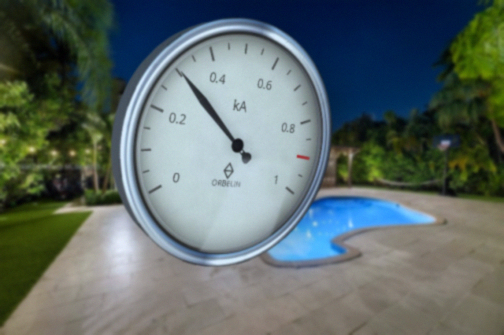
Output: 0.3 (kA)
